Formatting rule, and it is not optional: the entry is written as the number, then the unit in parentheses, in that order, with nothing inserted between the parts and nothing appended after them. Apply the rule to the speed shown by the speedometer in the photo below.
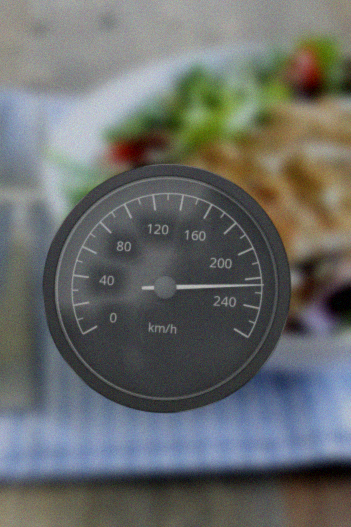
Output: 225 (km/h)
